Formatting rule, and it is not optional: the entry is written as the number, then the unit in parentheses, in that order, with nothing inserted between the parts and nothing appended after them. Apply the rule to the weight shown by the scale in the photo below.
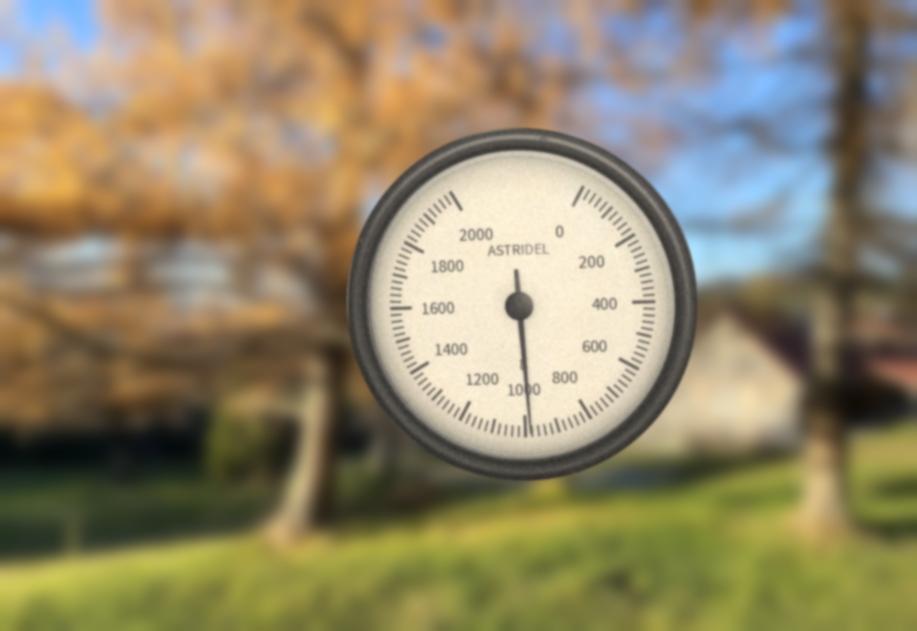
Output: 980 (g)
